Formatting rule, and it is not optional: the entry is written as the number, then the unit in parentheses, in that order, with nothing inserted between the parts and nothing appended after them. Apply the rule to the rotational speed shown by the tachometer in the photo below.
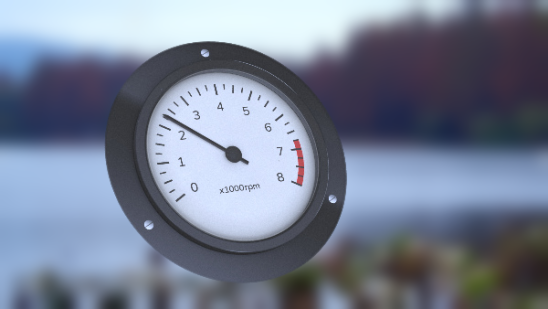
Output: 2250 (rpm)
